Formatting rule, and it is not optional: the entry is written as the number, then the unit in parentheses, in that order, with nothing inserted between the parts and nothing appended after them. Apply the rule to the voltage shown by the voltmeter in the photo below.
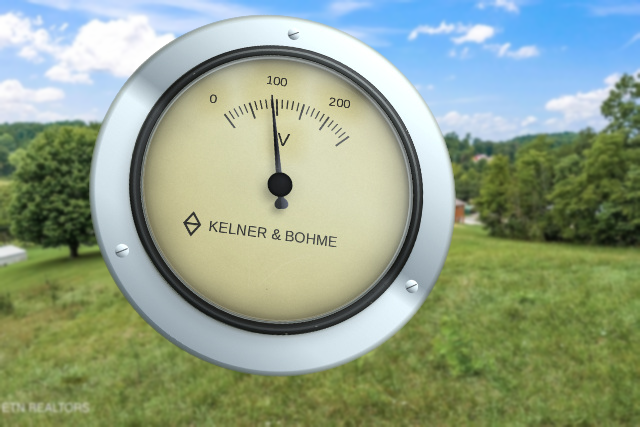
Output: 90 (V)
